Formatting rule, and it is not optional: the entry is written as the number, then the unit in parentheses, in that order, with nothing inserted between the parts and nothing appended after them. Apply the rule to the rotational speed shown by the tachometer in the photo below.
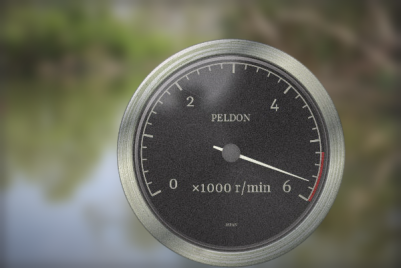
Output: 5700 (rpm)
